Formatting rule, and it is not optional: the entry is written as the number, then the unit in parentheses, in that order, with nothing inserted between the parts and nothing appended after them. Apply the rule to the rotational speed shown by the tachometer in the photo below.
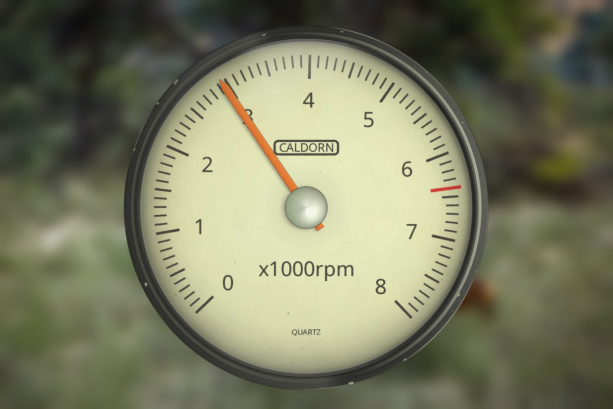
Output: 2950 (rpm)
